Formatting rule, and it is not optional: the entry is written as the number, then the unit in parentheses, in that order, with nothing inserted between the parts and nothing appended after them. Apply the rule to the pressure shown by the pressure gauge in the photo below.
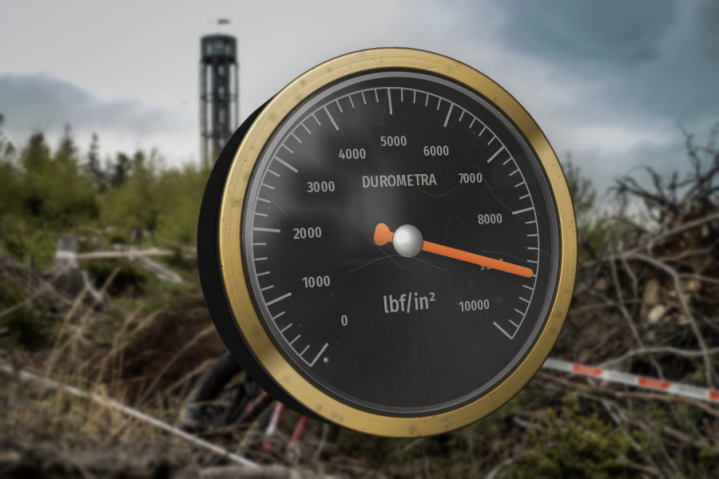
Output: 9000 (psi)
